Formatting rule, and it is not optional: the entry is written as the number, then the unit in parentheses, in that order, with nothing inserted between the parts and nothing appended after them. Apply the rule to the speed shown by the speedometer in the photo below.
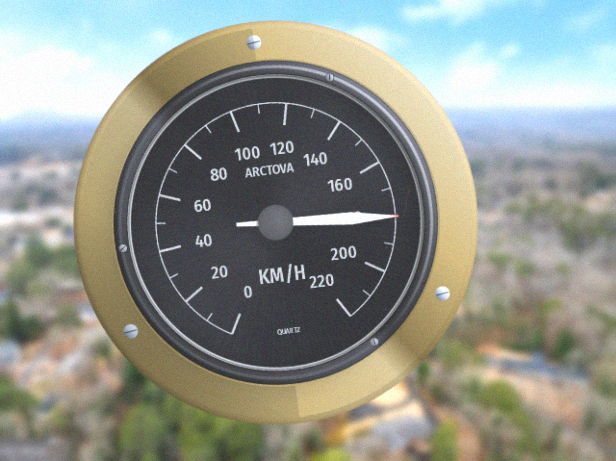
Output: 180 (km/h)
